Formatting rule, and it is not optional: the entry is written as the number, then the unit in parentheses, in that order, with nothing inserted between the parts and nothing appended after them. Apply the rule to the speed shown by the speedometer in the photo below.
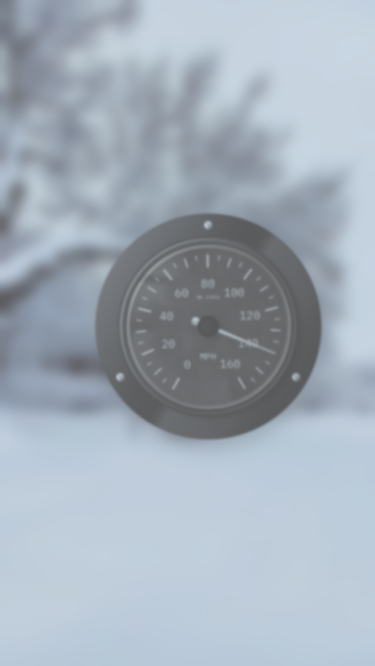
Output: 140 (mph)
